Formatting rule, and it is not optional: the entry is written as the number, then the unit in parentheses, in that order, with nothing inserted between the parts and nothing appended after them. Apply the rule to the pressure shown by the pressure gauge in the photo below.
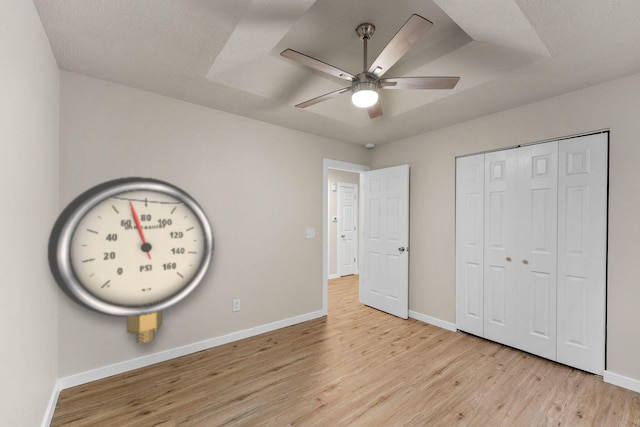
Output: 70 (psi)
